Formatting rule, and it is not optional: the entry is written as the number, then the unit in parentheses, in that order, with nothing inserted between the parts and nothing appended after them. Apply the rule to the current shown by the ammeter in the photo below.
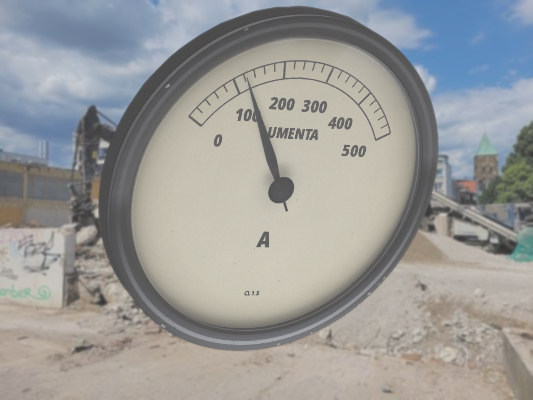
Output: 120 (A)
